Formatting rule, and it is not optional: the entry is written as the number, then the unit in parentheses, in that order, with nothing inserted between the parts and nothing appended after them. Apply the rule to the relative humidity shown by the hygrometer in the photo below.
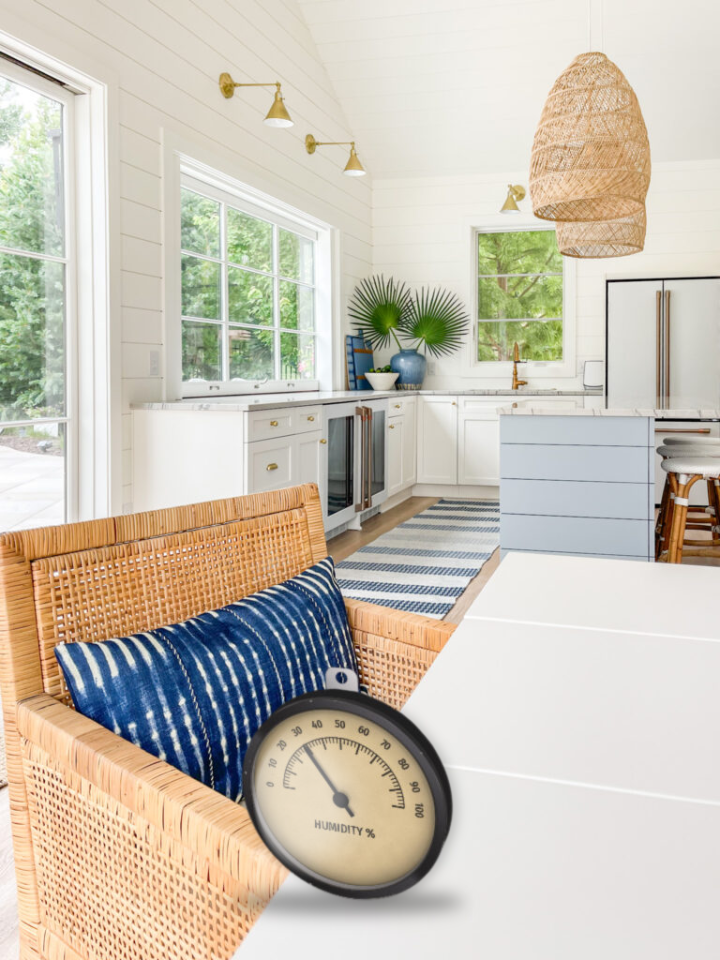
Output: 30 (%)
